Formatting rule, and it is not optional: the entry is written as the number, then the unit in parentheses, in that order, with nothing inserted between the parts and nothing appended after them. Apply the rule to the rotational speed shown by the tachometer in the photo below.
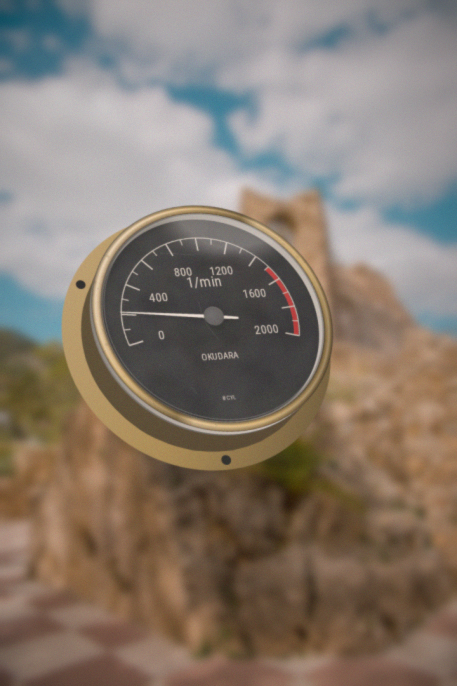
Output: 200 (rpm)
